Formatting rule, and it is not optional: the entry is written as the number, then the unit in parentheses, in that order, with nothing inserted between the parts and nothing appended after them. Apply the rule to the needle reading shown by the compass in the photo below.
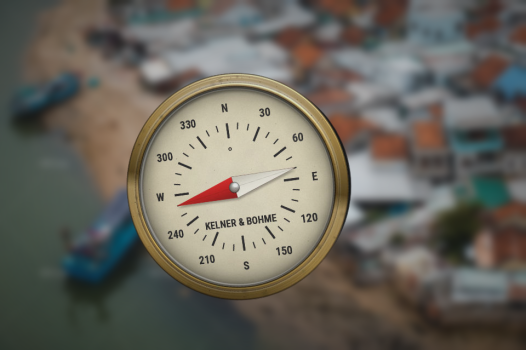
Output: 260 (°)
